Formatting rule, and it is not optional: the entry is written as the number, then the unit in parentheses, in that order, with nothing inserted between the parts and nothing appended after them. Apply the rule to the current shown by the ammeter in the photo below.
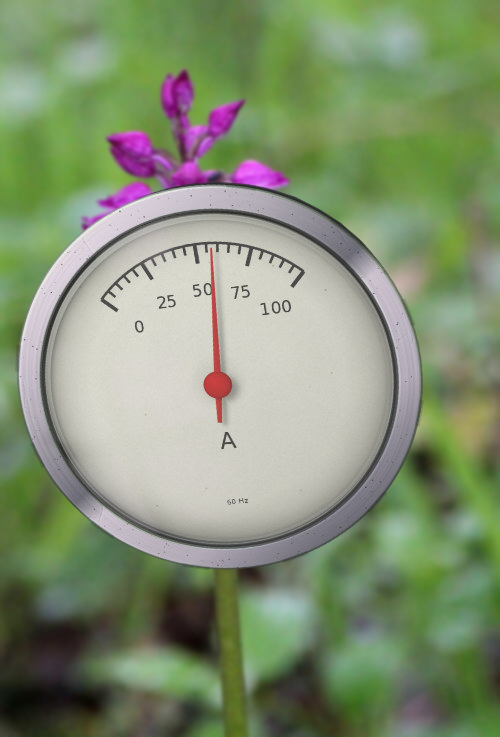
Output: 57.5 (A)
